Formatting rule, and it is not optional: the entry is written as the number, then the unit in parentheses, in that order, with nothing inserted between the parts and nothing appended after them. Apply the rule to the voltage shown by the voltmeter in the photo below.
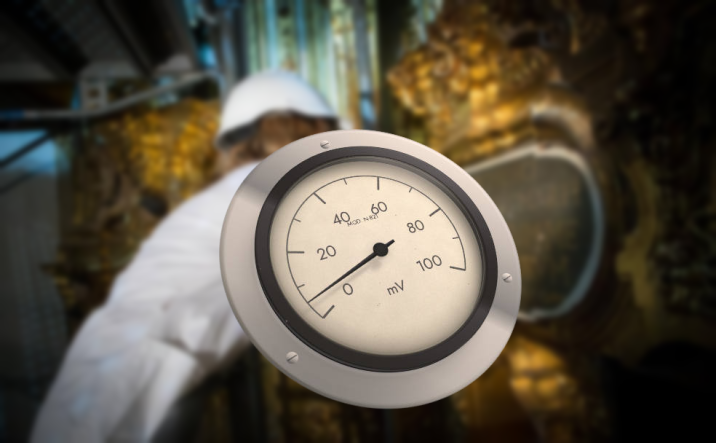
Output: 5 (mV)
